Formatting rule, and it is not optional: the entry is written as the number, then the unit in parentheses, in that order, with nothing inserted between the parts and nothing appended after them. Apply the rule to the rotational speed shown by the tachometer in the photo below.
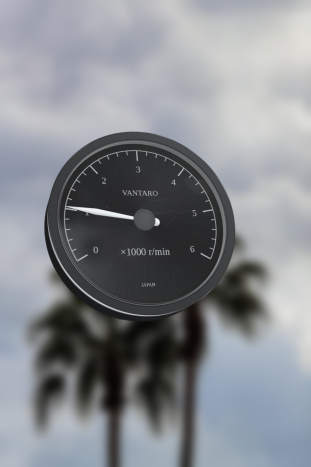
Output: 1000 (rpm)
